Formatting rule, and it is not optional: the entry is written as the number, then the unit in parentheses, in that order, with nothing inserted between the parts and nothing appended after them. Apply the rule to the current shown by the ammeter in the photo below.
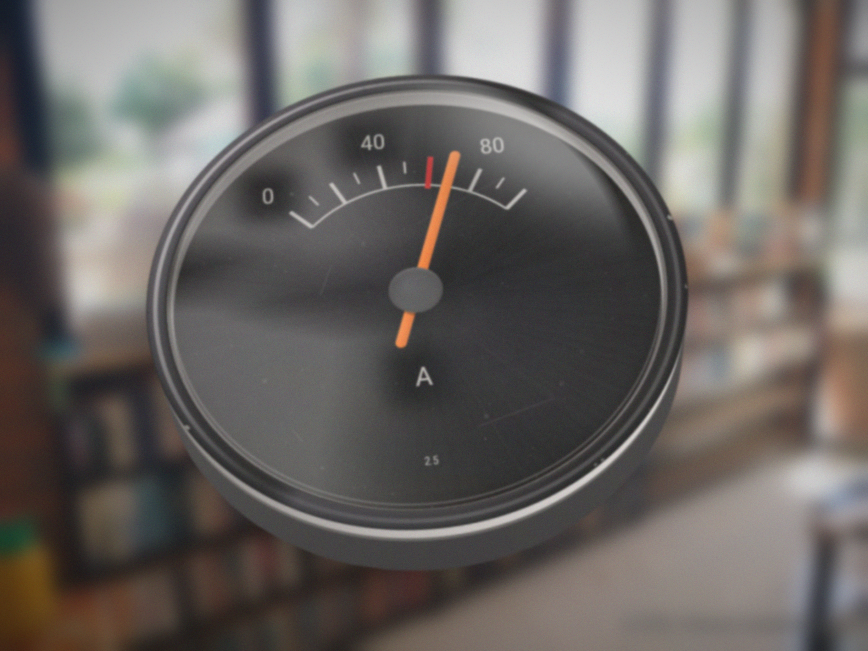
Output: 70 (A)
